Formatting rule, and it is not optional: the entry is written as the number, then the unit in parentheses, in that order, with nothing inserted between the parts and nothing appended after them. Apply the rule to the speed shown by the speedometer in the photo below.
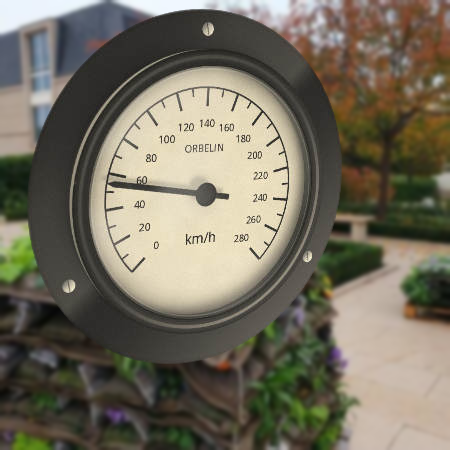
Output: 55 (km/h)
